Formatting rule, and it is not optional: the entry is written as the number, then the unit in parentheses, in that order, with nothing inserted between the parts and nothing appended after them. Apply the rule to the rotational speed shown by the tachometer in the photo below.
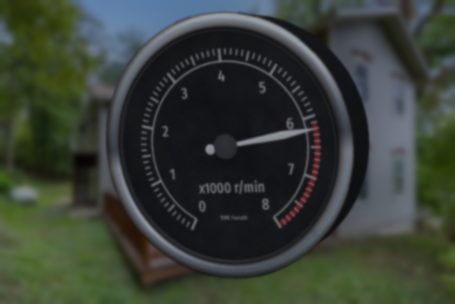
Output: 6200 (rpm)
